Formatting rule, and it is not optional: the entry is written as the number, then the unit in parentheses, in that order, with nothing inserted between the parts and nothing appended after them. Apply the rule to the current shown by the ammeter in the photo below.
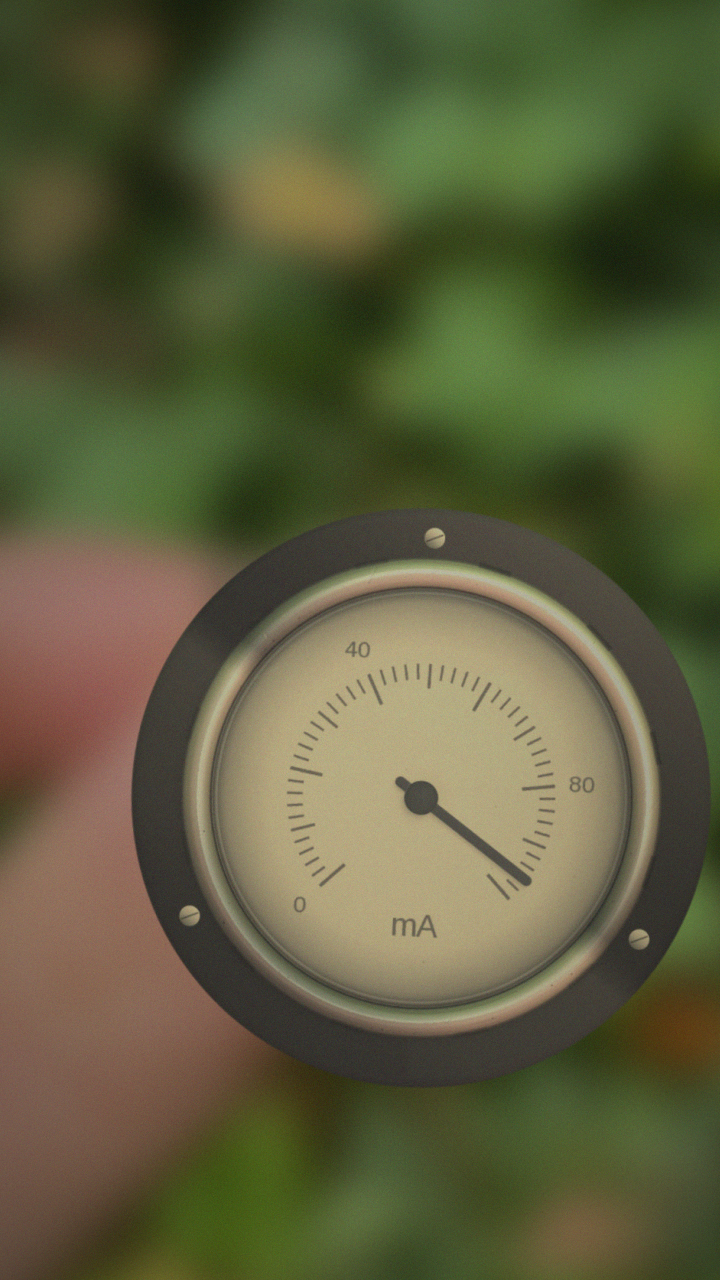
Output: 96 (mA)
